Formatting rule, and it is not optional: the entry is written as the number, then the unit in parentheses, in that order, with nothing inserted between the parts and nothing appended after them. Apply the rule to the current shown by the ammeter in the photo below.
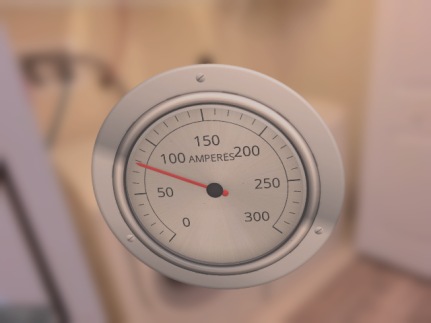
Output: 80 (A)
